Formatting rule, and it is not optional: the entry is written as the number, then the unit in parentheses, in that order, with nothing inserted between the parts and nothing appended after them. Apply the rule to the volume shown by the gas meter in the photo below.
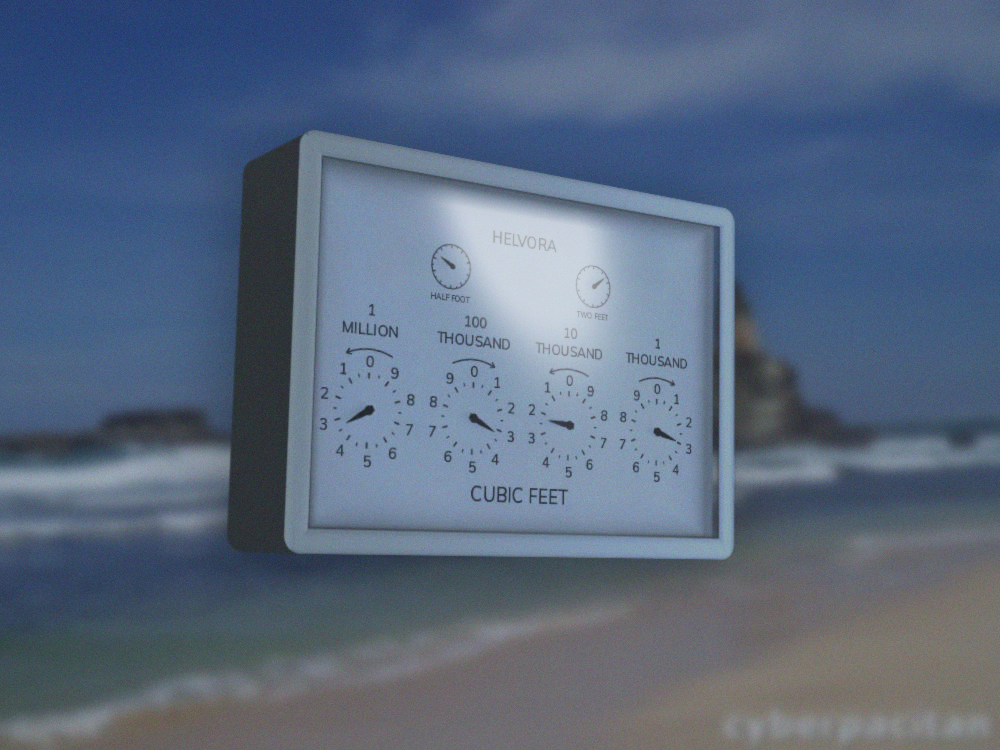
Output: 332300 (ft³)
